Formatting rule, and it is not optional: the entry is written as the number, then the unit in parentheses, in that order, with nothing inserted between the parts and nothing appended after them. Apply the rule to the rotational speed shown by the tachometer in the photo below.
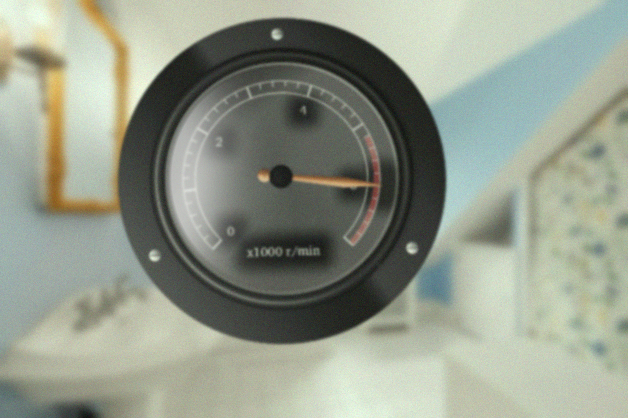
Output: 6000 (rpm)
